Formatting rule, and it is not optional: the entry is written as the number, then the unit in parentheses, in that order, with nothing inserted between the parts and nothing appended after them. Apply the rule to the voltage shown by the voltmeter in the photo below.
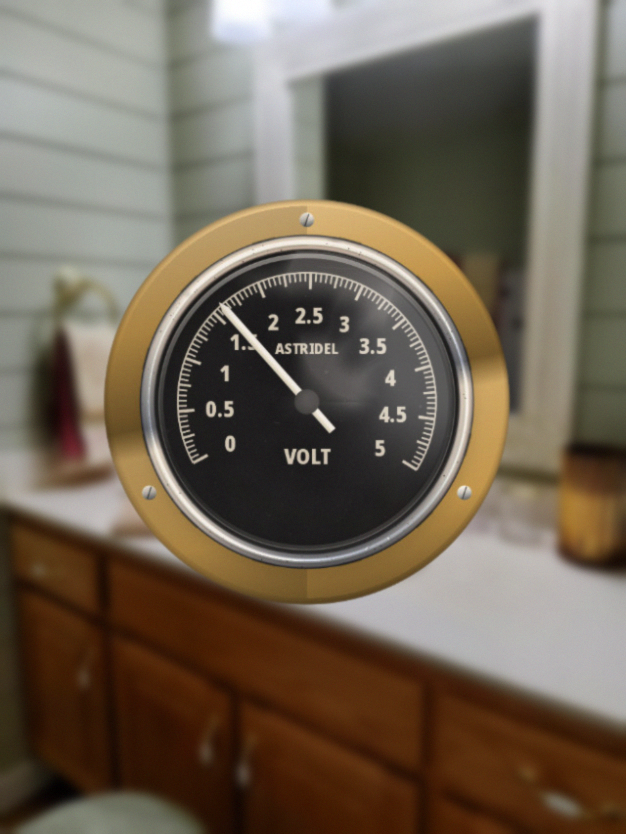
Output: 1.6 (V)
